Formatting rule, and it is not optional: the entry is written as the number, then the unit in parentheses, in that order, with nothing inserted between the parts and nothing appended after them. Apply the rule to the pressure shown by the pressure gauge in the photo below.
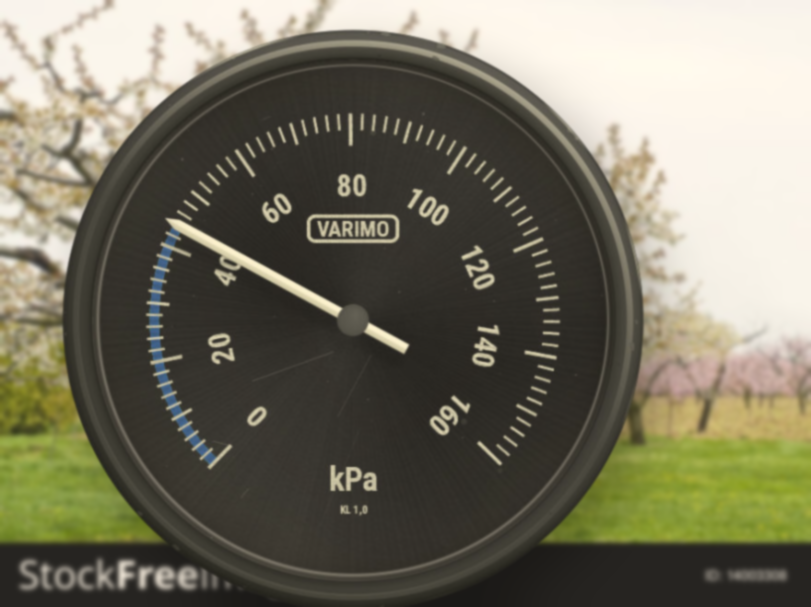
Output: 44 (kPa)
